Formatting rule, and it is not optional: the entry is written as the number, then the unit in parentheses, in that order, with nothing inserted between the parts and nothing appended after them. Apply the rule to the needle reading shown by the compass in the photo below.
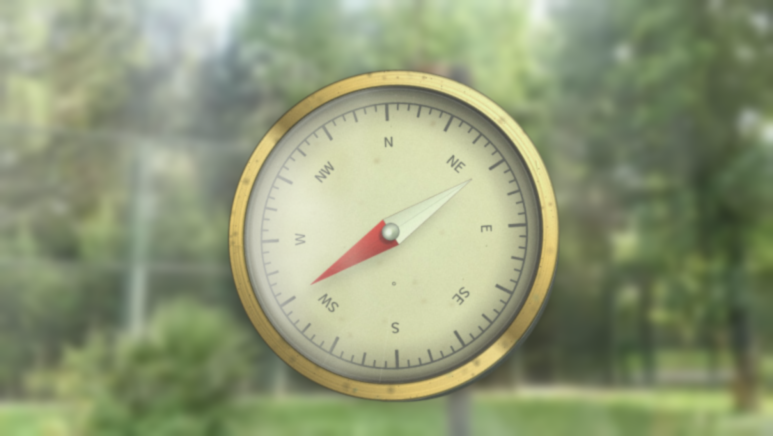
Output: 240 (°)
